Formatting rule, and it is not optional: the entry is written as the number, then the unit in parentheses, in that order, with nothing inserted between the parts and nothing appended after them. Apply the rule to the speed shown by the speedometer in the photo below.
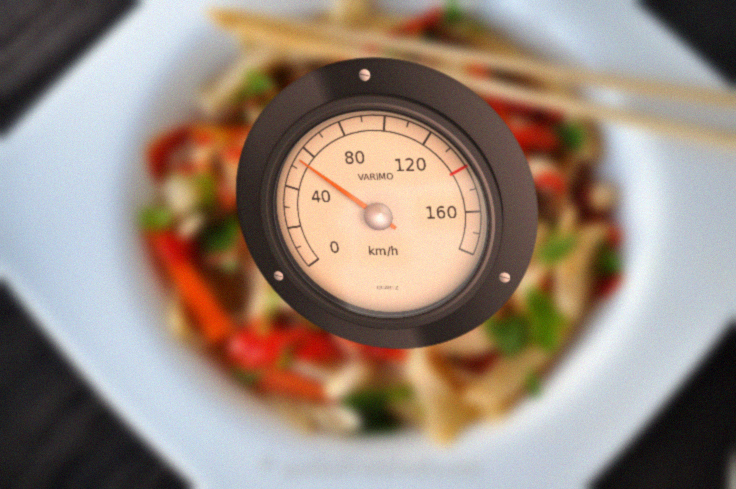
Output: 55 (km/h)
